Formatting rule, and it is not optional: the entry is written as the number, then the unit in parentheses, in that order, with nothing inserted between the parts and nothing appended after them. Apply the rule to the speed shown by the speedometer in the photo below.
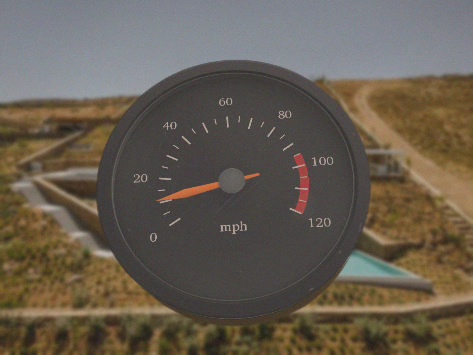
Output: 10 (mph)
